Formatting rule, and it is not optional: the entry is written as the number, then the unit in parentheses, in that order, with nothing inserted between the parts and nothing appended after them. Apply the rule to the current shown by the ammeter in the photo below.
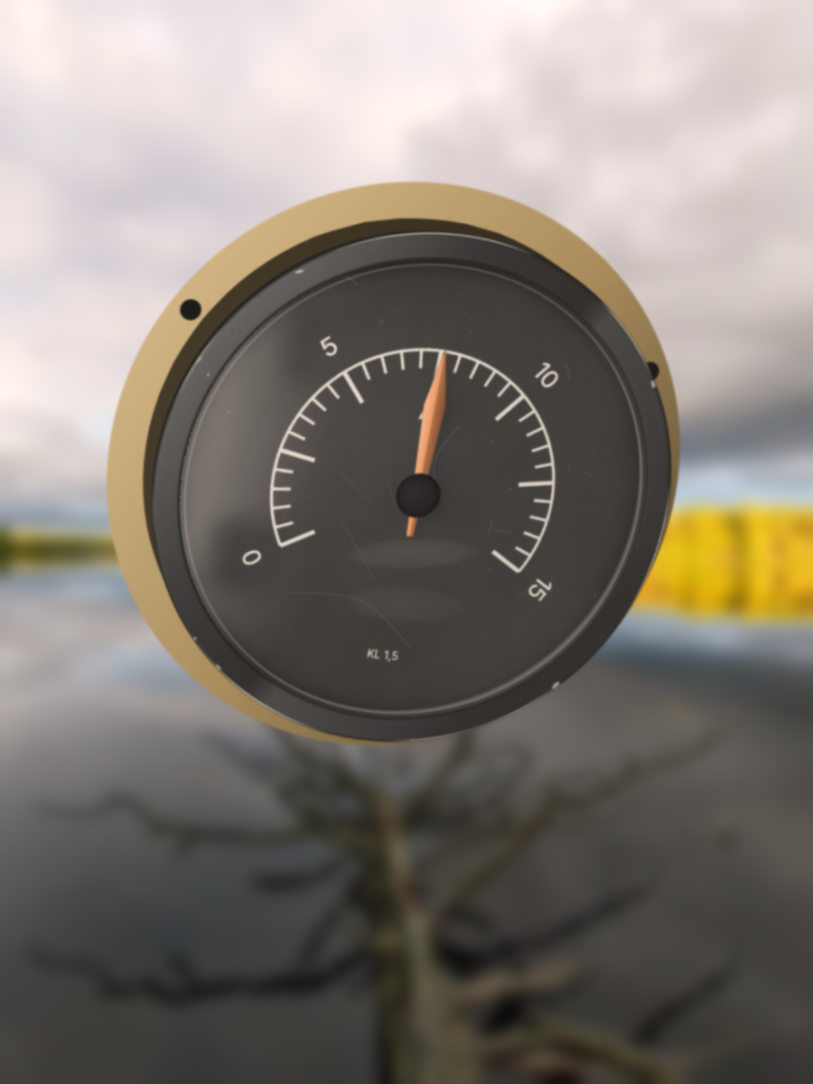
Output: 7.5 (A)
